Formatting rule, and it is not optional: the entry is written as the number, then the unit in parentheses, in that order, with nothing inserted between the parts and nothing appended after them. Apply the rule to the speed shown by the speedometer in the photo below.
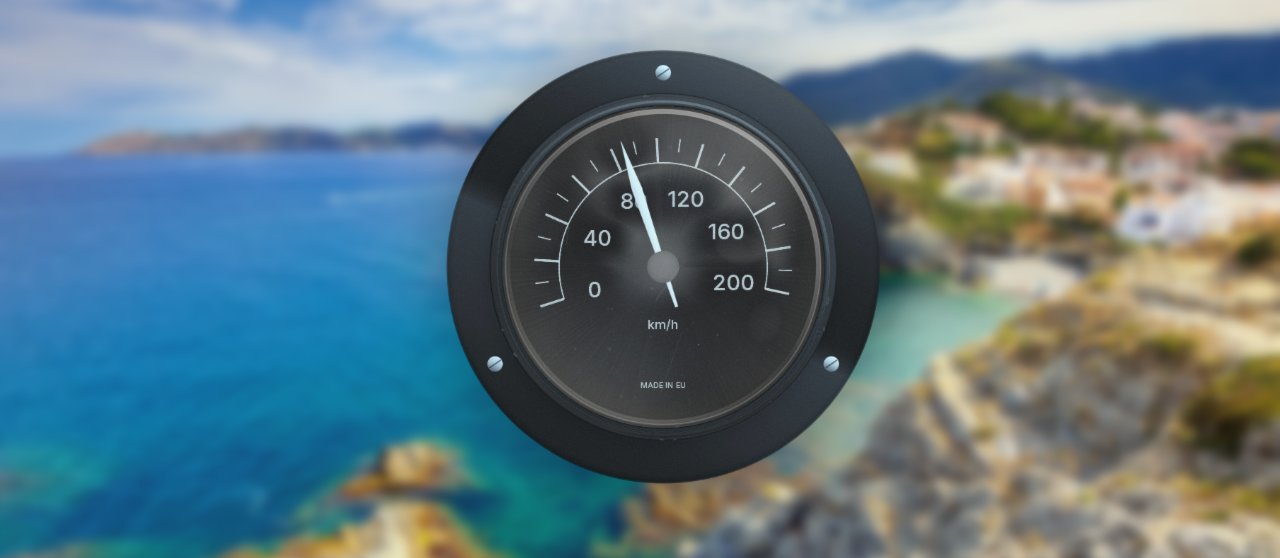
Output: 85 (km/h)
